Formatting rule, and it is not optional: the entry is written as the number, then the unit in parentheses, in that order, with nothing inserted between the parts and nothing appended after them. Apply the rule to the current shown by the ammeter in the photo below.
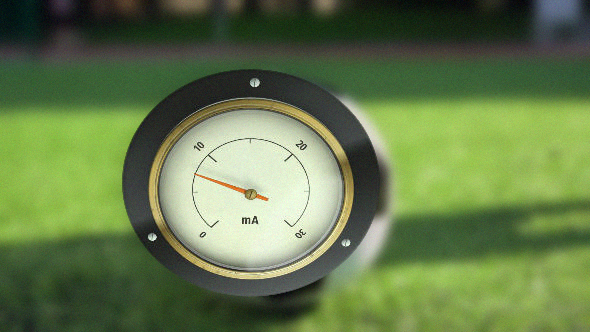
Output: 7.5 (mA)
